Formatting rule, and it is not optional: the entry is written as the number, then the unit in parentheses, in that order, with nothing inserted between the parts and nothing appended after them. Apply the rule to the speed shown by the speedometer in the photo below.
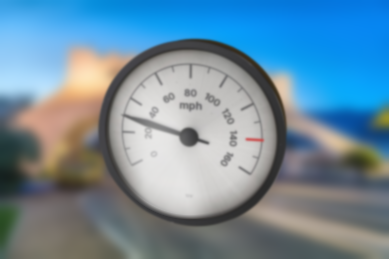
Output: 30 (mph)
